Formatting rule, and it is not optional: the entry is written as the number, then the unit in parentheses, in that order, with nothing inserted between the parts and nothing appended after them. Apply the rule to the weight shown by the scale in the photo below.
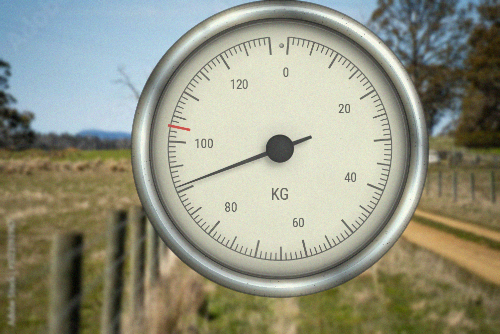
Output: 91 (kg)
